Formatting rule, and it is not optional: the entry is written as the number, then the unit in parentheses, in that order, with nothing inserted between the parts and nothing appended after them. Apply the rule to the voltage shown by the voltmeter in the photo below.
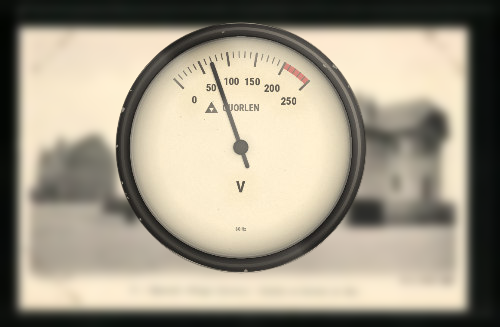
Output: 70 (V)
